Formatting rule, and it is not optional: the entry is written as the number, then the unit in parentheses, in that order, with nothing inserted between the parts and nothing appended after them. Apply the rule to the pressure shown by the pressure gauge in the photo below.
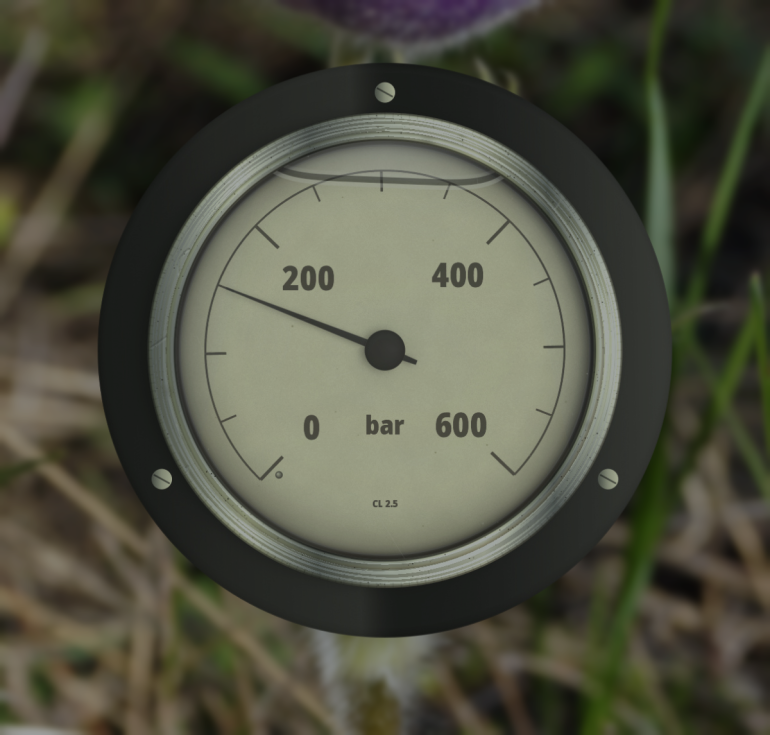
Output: 150 (bar)
